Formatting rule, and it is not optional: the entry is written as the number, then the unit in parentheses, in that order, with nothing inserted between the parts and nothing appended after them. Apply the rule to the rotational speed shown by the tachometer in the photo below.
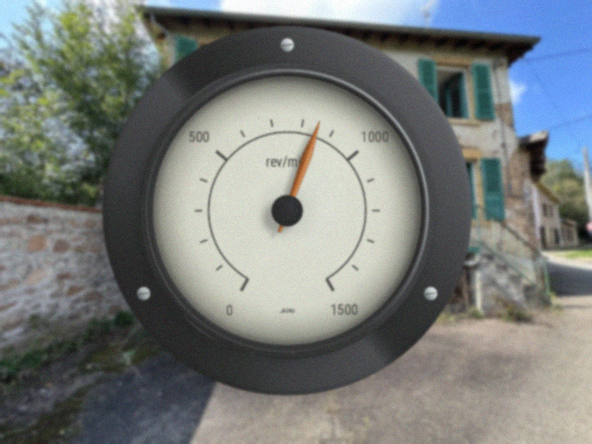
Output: 850 (rpm)
